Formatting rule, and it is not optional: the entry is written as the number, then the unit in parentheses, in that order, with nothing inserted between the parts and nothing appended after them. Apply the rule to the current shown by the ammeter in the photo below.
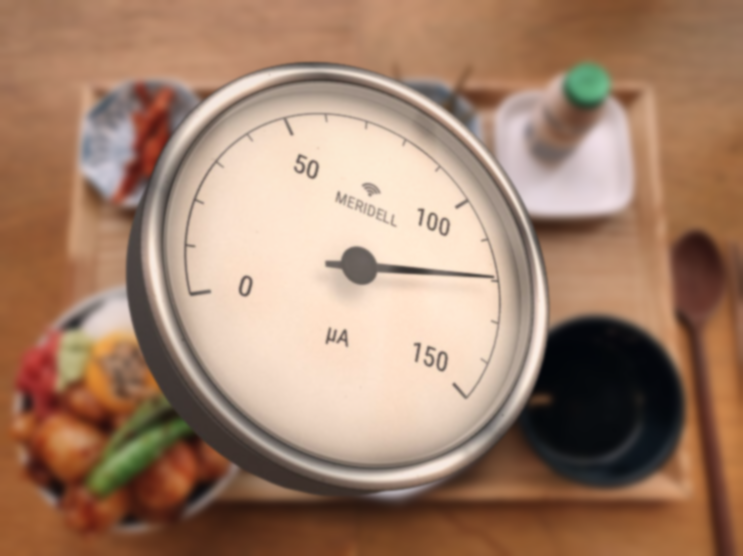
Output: 120 (µA)
